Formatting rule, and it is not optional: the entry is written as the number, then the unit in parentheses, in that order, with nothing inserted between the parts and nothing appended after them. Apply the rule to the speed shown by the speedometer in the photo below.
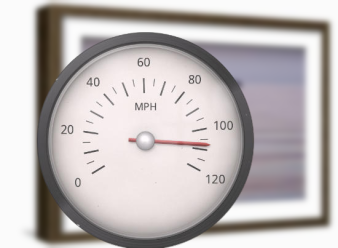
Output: 107.5 (mph)
